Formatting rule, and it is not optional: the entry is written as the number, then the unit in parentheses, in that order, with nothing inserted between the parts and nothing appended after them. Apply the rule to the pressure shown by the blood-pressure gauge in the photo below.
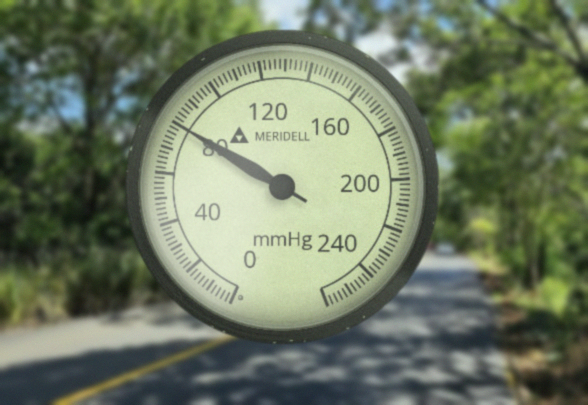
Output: 80 (mmHg)
